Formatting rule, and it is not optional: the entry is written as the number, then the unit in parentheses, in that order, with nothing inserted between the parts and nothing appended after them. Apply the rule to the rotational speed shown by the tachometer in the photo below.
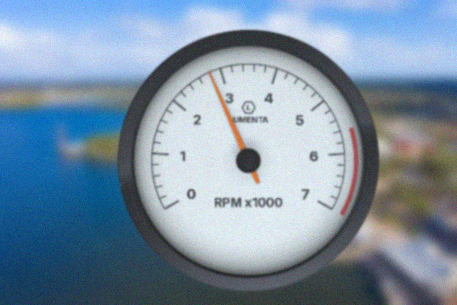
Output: 2800 (rpm)
